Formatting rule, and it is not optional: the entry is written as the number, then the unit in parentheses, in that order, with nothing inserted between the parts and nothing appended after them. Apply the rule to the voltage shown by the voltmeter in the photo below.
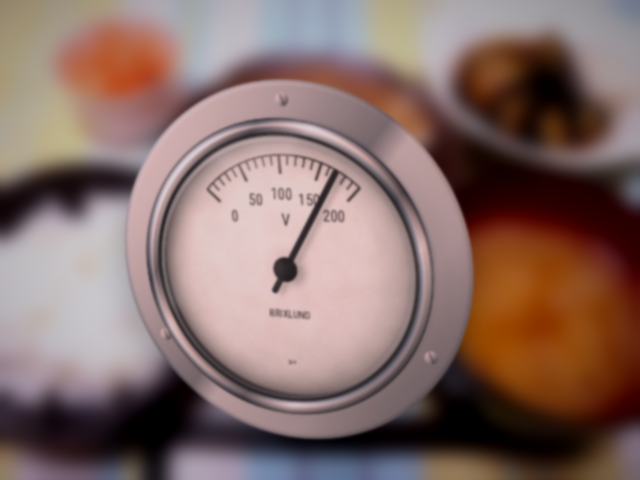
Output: 170 (V)
